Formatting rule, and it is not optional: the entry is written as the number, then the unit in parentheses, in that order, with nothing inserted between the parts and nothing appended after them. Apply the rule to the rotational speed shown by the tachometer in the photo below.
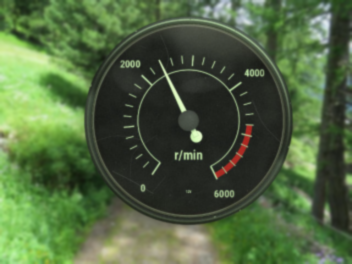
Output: 2400 (rpm)
